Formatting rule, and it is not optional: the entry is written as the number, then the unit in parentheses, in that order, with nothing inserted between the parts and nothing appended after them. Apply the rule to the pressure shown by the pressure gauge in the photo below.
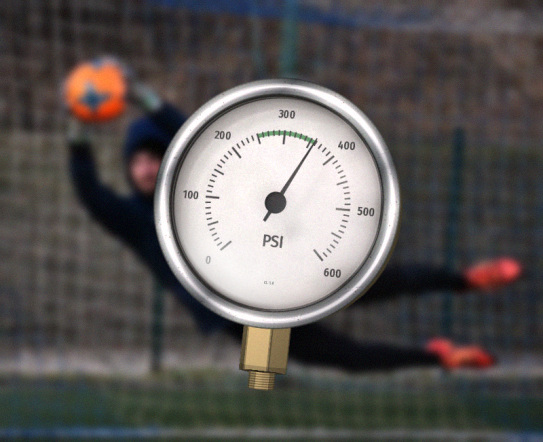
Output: 360 (psi)
